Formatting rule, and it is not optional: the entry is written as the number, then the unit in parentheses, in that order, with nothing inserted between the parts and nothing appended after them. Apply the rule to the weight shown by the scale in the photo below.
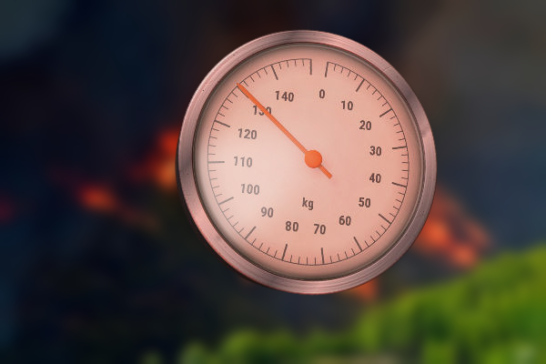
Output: 130 (kg)
